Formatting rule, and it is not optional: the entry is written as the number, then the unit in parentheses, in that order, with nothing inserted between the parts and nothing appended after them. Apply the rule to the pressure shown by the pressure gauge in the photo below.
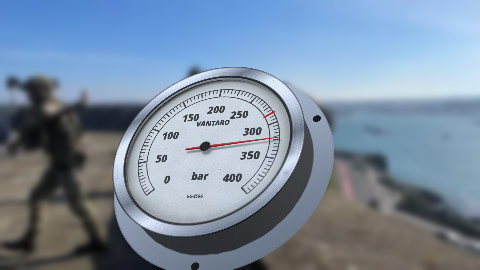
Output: 325 (bar)
